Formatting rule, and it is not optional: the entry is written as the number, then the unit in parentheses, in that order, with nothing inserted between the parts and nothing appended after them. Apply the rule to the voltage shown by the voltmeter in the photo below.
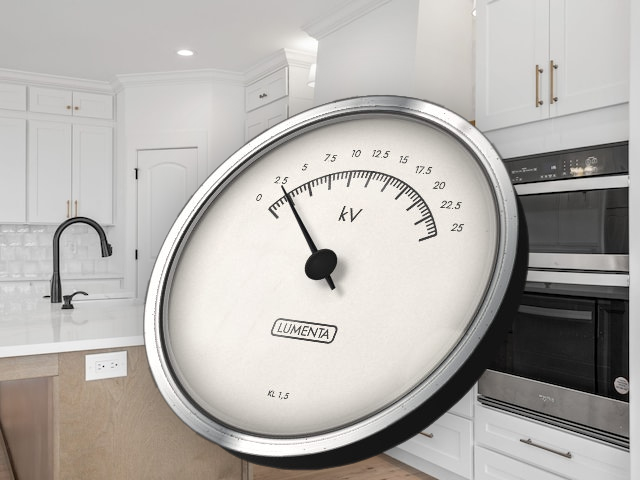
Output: 2.5 (kV)
